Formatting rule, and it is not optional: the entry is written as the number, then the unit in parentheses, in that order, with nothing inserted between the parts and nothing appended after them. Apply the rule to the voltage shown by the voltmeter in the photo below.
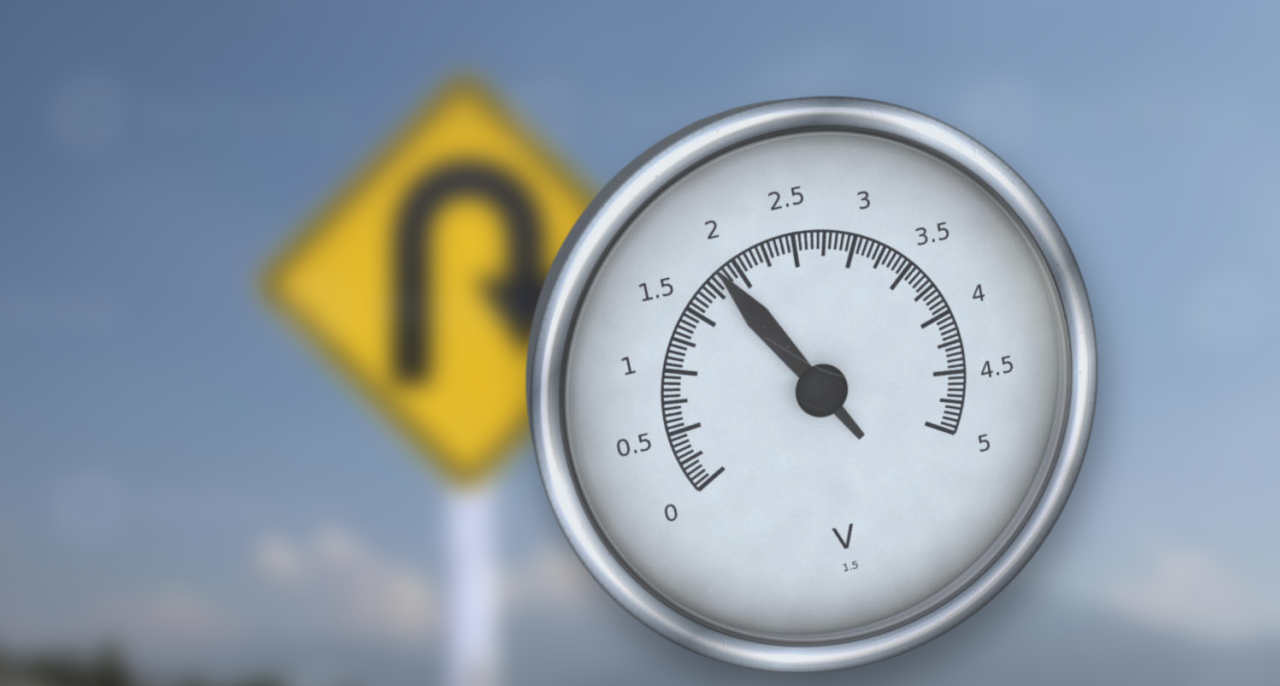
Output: 1.85 (V)
